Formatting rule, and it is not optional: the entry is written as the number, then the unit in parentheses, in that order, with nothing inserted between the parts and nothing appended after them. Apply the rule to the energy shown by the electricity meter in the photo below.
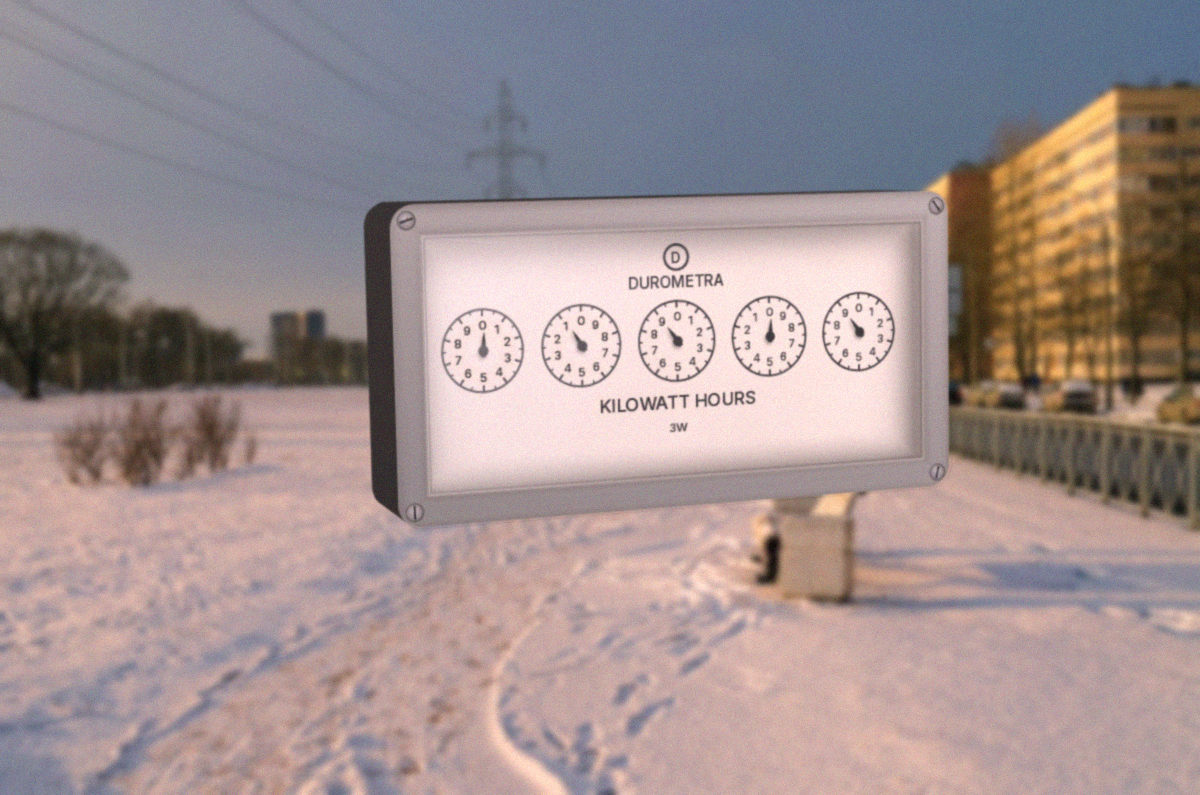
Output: 899 (kWh)
